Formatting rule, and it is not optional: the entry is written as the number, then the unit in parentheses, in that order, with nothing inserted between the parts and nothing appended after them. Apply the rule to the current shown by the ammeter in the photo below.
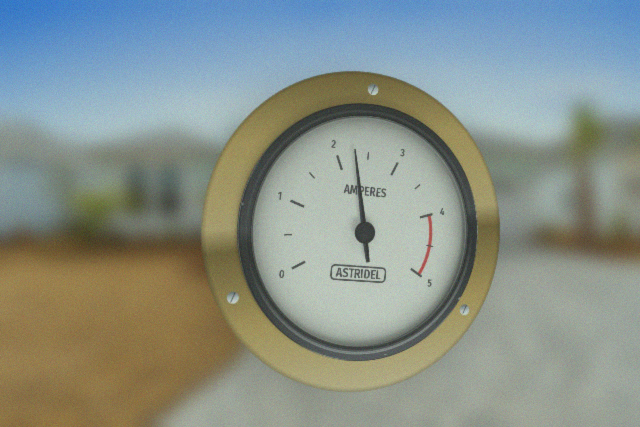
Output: 2.25 (A)
